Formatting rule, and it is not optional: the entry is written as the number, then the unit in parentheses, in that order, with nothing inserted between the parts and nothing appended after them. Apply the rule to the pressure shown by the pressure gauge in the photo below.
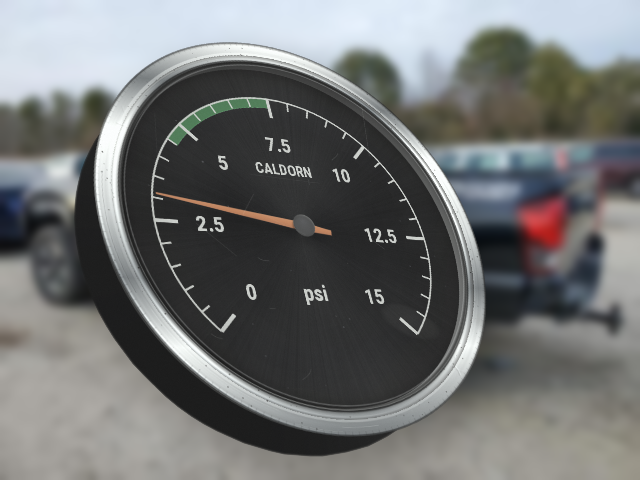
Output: 3 (psi)
